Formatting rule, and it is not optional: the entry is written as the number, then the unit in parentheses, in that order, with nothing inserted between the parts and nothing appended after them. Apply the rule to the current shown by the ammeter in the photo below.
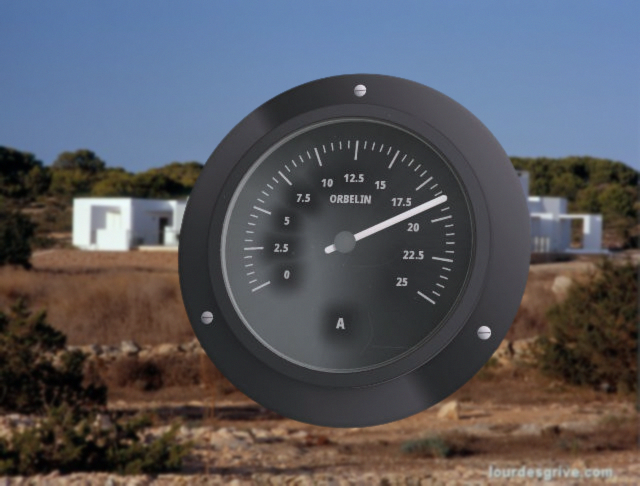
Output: 19 (A)
